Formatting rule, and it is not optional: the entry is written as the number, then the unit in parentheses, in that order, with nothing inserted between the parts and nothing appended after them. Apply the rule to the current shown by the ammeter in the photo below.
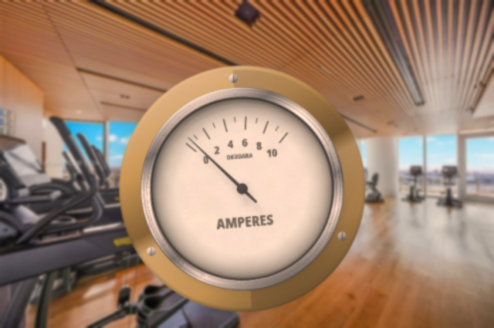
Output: 0.5 (A)
